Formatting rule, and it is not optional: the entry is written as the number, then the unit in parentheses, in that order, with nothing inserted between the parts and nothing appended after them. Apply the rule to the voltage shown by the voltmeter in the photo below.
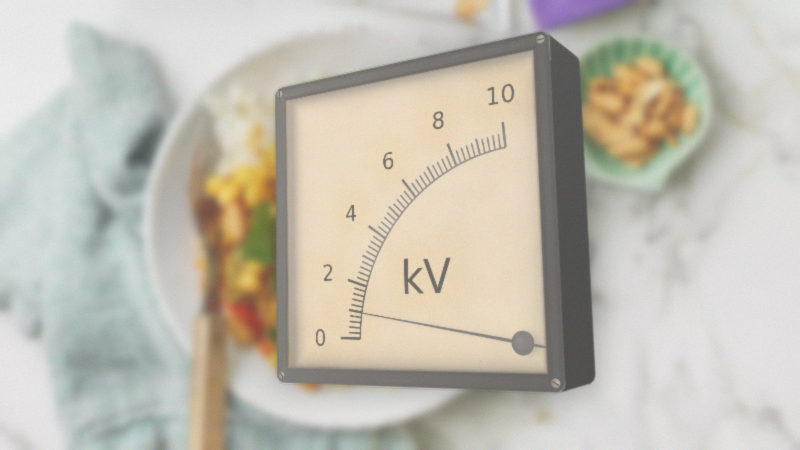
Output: 1 (kV)
